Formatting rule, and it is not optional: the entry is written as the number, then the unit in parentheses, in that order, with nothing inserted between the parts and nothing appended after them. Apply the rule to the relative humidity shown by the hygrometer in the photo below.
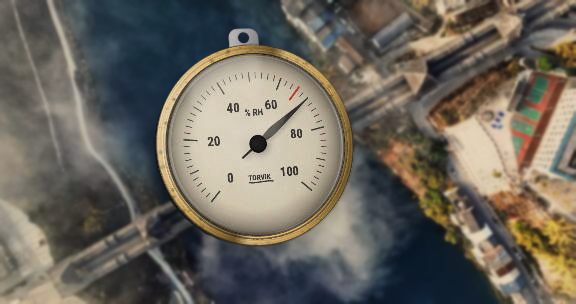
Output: 70 (%)
